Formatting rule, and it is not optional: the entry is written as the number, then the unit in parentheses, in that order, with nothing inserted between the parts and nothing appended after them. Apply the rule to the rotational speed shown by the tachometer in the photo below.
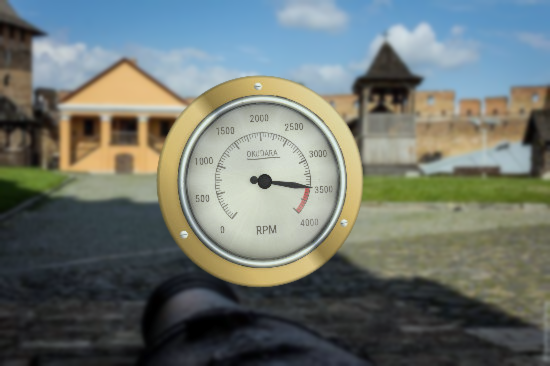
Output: 3500 (rpm)
